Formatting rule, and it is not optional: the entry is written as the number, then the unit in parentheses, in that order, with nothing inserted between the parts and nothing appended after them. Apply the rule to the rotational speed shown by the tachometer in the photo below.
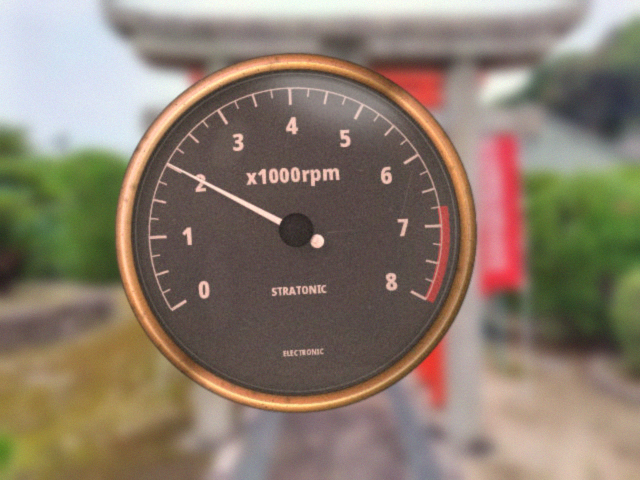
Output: 2000 (rpm)
